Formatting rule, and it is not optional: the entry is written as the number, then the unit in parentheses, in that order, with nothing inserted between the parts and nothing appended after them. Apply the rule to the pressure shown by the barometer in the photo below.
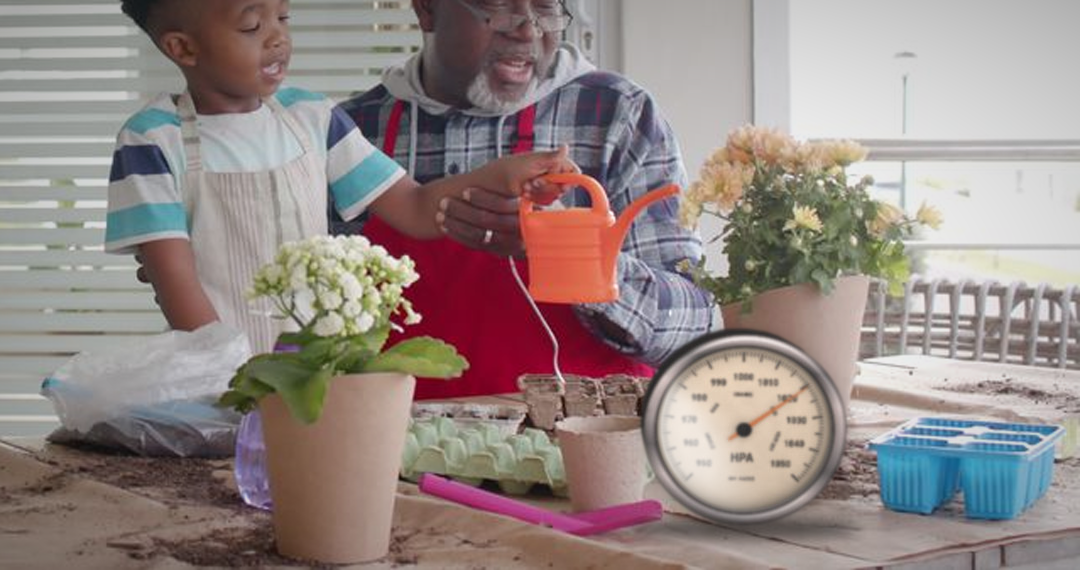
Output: 1020 (hPa)
